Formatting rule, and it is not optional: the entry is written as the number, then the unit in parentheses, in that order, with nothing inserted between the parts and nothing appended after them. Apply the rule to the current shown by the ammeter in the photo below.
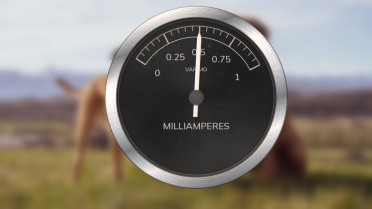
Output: 0.5 (mA)
